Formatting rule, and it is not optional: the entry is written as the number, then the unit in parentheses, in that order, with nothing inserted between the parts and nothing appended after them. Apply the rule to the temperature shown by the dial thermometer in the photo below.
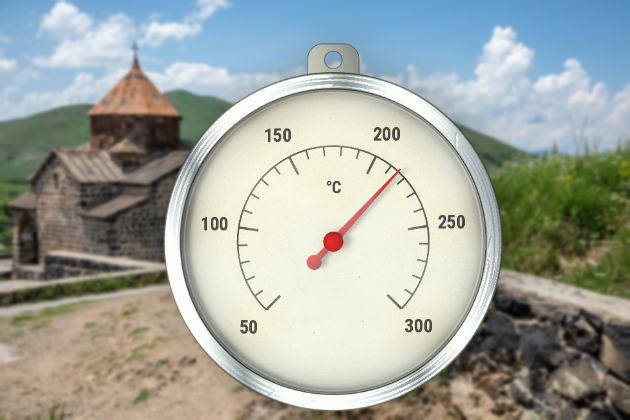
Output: 215 (°C)
